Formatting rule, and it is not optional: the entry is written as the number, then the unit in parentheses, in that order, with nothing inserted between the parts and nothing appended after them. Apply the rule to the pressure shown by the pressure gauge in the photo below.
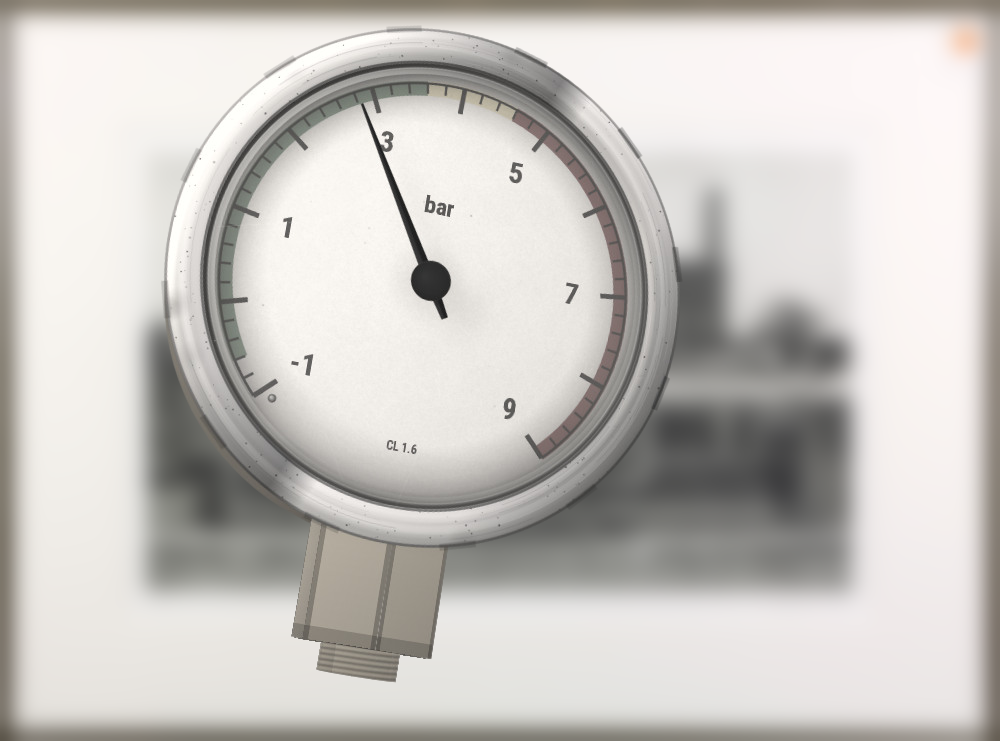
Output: 2.8 (bar)
